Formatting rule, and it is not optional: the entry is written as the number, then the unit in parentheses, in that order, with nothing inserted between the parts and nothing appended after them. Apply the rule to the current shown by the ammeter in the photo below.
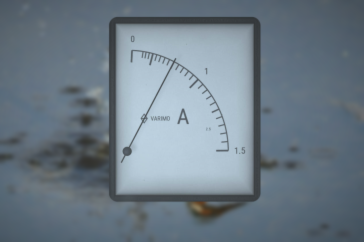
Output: 0.75 (A)
